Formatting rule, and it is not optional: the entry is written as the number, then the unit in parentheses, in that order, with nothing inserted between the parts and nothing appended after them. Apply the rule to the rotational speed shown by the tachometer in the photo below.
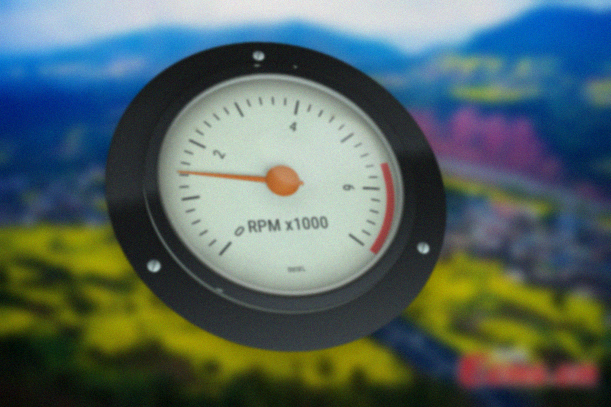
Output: 1400 (rpm)
